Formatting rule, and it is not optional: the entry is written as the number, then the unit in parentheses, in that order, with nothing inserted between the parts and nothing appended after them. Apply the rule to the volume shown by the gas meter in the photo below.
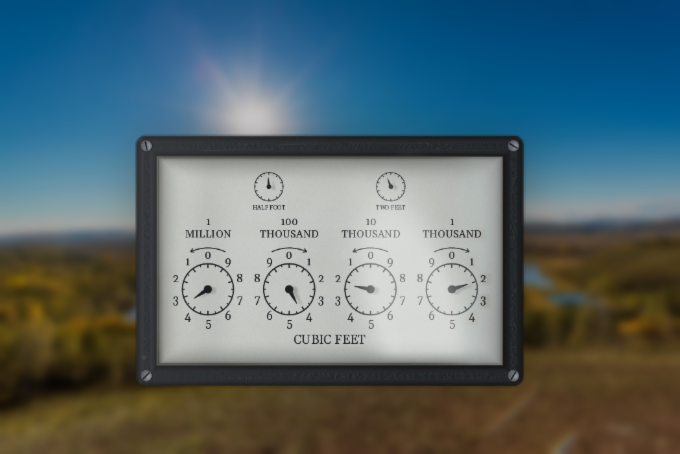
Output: 342200 (ft³)
